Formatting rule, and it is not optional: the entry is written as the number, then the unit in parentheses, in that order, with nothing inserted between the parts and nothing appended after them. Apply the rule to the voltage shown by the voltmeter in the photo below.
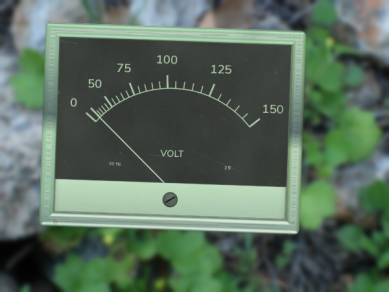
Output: 25 (V)
